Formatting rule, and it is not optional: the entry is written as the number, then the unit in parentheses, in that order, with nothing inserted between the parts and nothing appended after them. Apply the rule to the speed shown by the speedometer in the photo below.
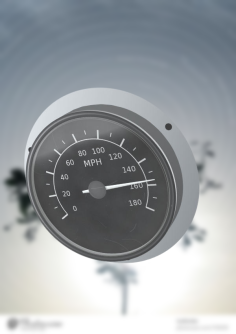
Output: 155 (mph)
